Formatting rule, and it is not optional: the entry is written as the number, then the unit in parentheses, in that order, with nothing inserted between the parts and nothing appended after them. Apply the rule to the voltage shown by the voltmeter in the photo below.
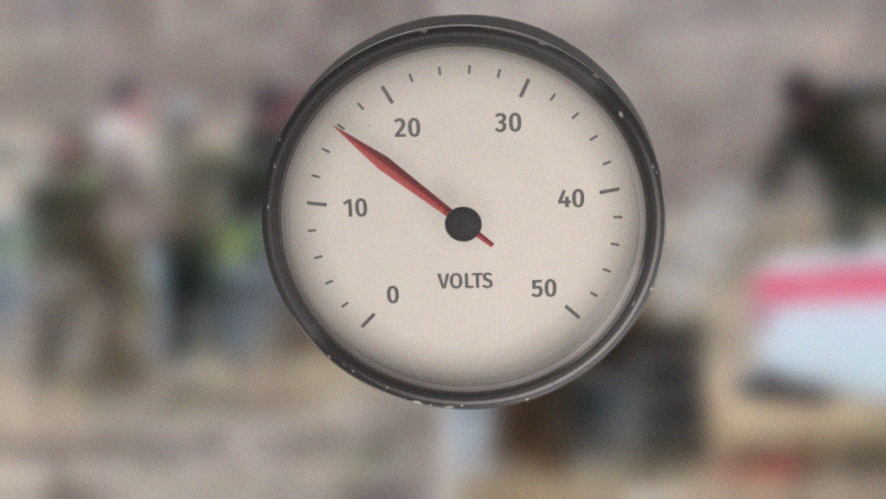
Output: 16 (V)
